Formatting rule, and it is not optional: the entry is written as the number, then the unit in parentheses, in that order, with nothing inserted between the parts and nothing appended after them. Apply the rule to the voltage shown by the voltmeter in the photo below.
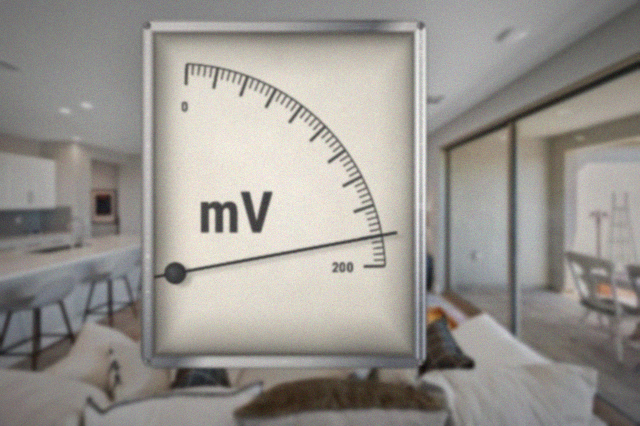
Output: 180 (mV)
